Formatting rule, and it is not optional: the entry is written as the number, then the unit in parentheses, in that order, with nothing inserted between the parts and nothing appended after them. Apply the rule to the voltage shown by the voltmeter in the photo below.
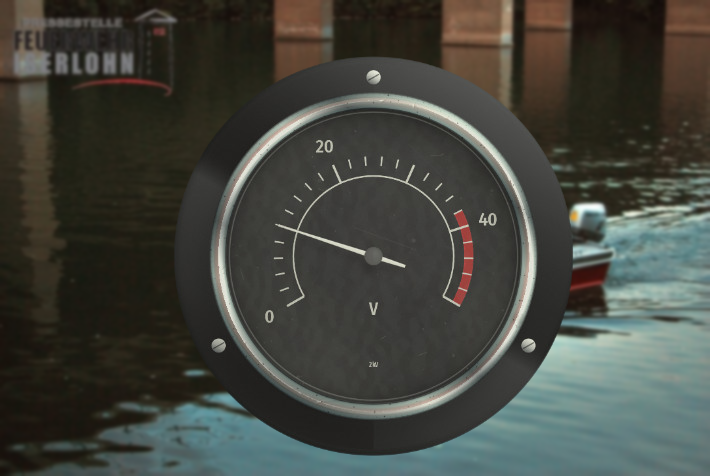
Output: 10 (V)
